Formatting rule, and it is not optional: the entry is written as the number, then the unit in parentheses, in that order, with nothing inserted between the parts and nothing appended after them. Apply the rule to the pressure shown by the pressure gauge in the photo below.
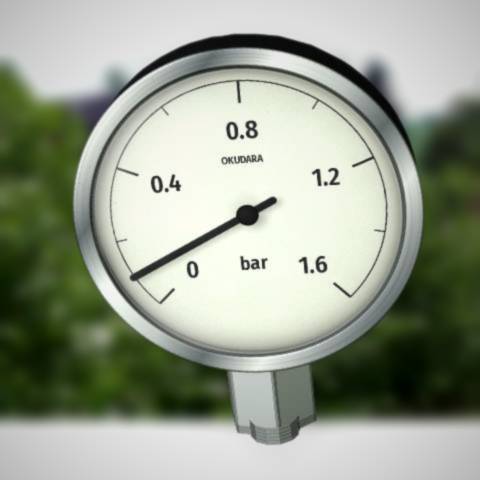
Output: 0.1 (bar)
